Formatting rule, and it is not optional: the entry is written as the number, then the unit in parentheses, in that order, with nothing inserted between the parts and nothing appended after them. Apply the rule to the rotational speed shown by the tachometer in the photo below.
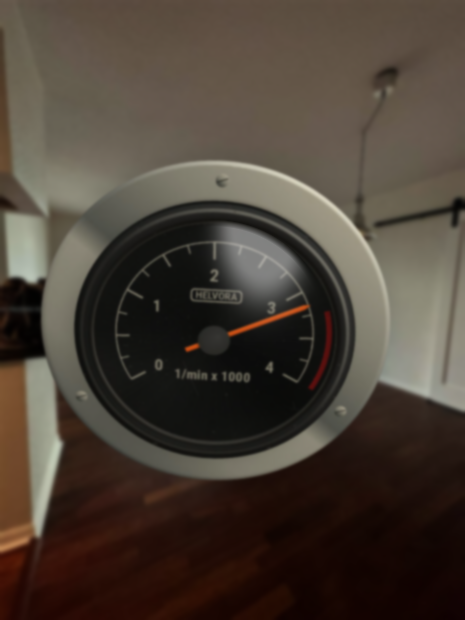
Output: 3125 (rpm)
